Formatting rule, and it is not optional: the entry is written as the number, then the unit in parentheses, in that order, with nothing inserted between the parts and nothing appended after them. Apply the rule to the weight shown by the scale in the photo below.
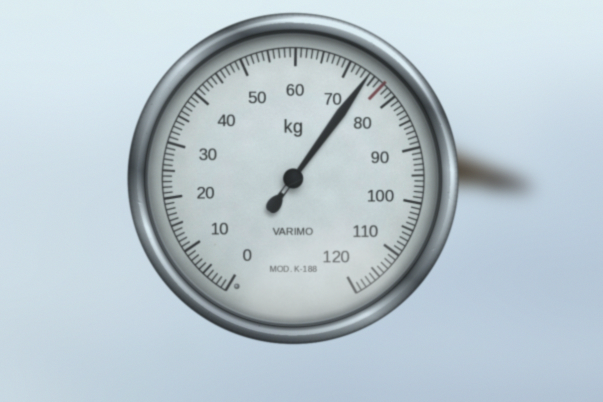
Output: 74 (kg)
